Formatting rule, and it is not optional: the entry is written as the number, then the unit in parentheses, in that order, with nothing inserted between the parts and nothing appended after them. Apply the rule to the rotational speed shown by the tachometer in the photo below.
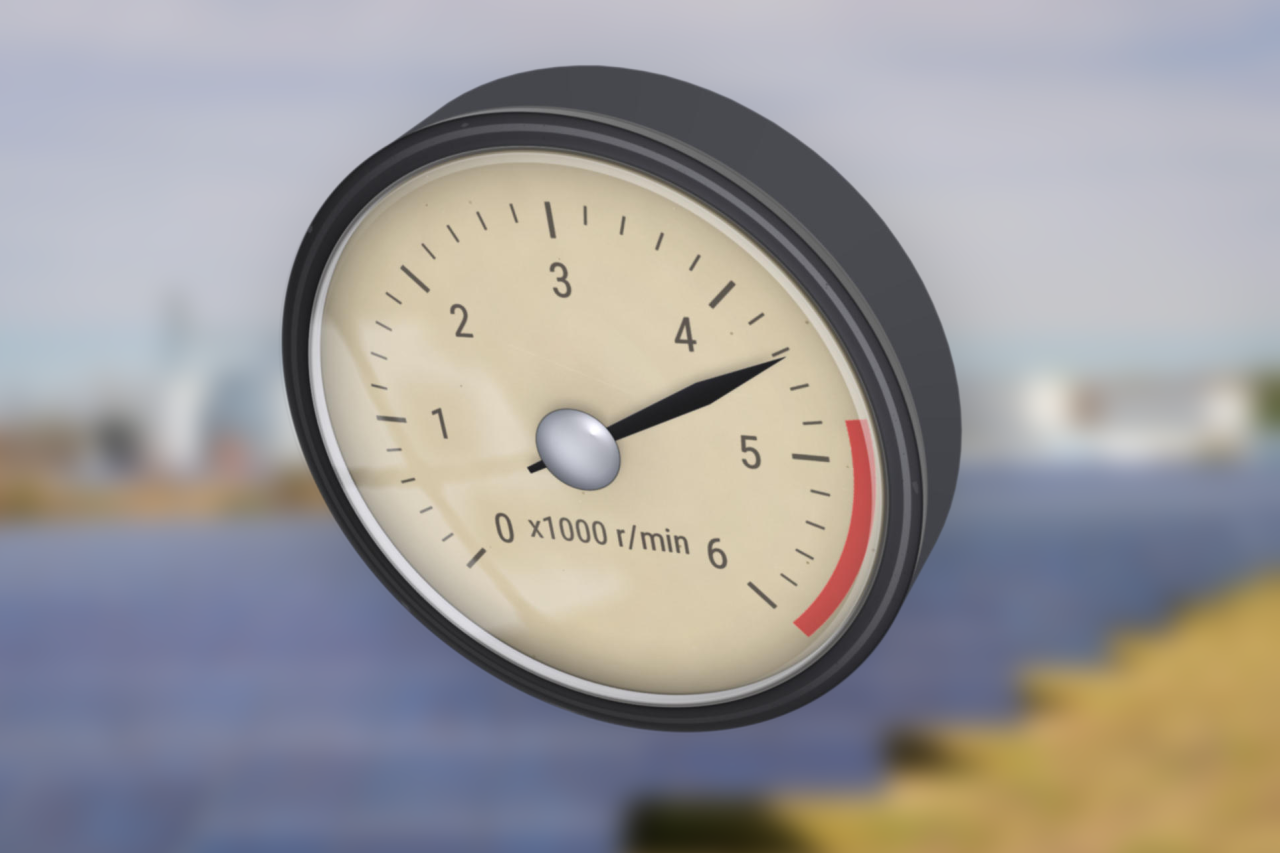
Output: 4400 (rpm)
